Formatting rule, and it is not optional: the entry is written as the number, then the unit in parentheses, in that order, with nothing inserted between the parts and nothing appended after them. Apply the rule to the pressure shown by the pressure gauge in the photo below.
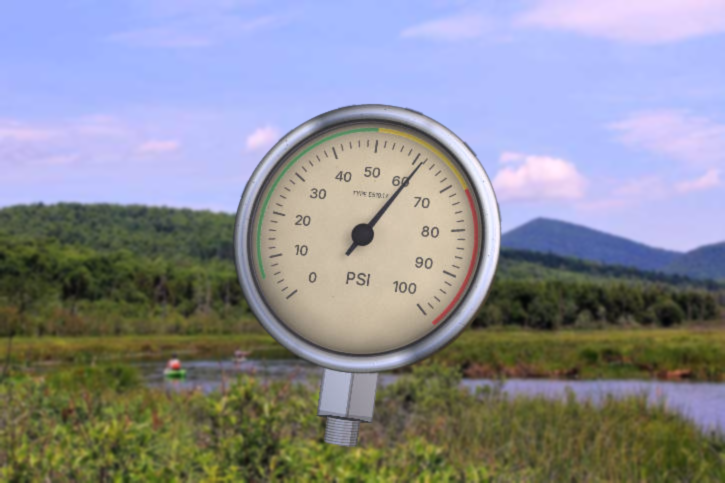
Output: 62 (psi)
